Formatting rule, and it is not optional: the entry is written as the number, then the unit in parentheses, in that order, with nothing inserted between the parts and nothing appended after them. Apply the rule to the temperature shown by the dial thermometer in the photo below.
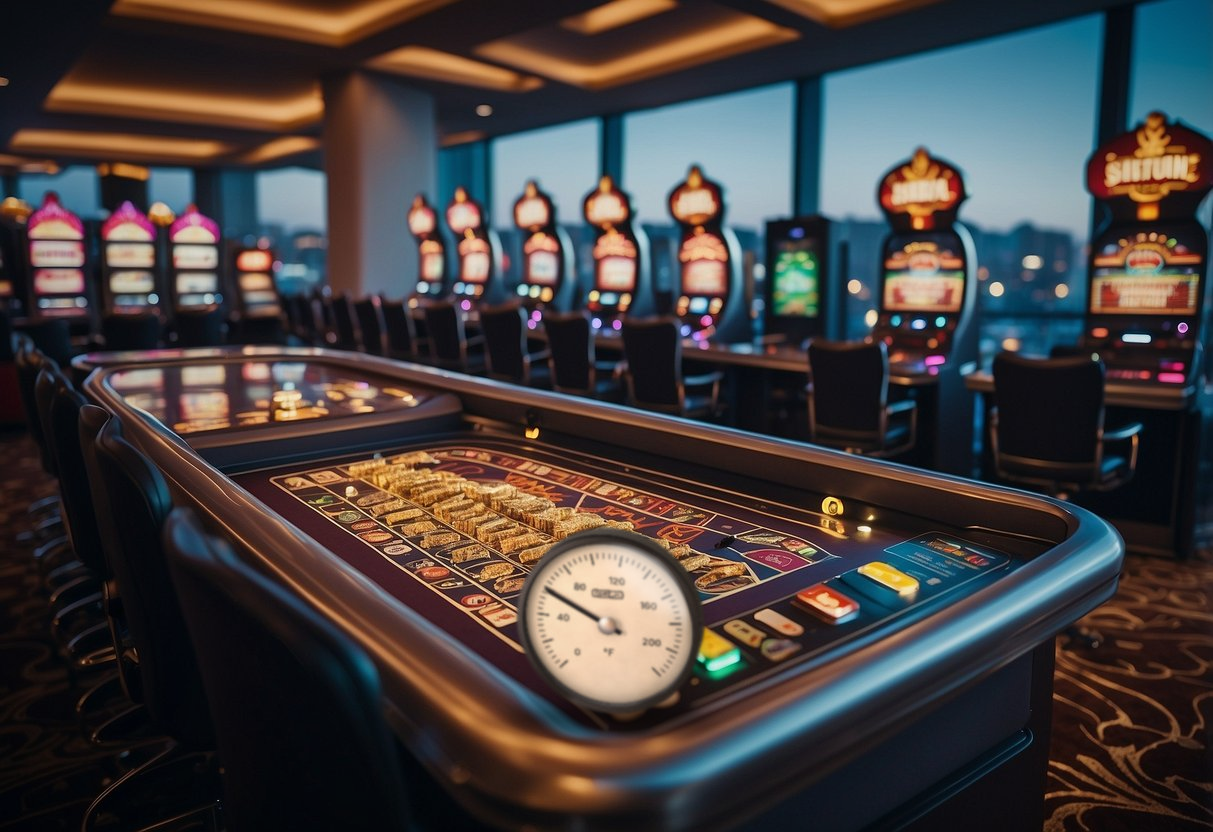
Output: 60 (°F)
